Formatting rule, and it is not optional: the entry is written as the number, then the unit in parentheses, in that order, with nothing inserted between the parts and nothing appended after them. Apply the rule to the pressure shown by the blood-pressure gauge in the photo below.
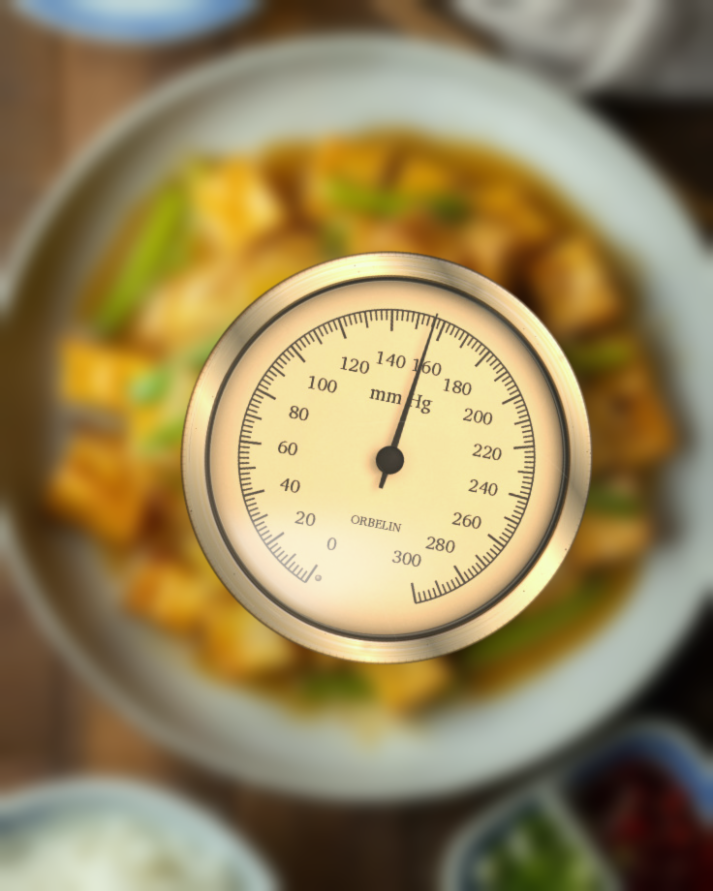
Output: 156 (mmHg)
